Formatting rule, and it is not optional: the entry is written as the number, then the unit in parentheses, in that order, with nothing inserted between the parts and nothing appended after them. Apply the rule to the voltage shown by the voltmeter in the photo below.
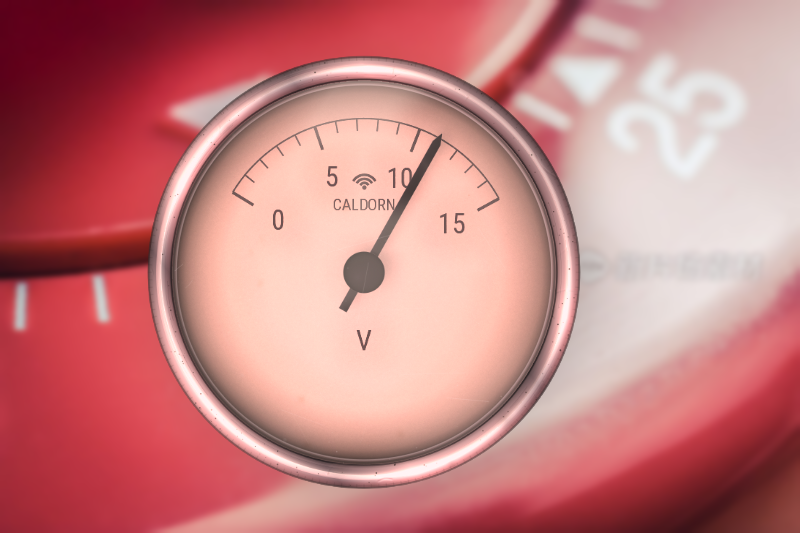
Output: 11 (V)
